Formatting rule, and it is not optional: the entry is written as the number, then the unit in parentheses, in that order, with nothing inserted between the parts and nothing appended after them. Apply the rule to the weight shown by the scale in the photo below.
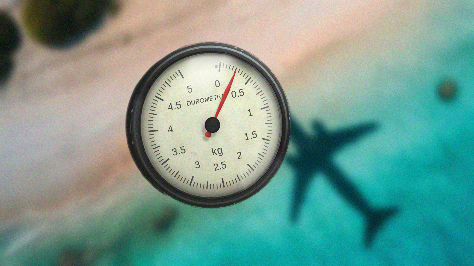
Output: 0.25 (kg)
